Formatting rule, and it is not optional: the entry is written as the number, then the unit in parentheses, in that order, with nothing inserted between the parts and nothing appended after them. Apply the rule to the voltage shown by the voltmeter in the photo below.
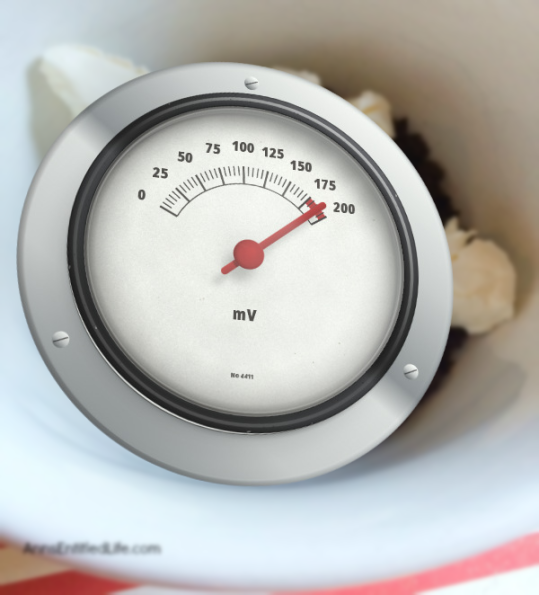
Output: 190 (mV)
